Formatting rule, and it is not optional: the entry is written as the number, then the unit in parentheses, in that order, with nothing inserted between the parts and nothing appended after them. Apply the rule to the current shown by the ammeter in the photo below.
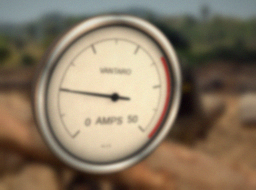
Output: 10 (A)
